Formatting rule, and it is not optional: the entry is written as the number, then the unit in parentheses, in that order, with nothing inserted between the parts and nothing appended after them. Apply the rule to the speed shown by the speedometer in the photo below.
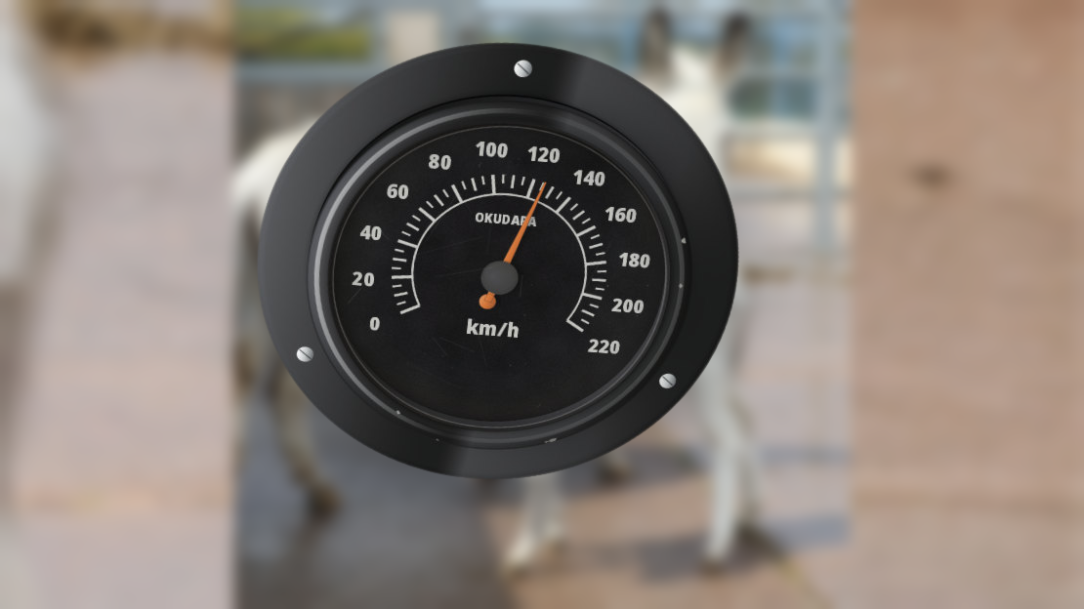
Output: 125 (km/h)
